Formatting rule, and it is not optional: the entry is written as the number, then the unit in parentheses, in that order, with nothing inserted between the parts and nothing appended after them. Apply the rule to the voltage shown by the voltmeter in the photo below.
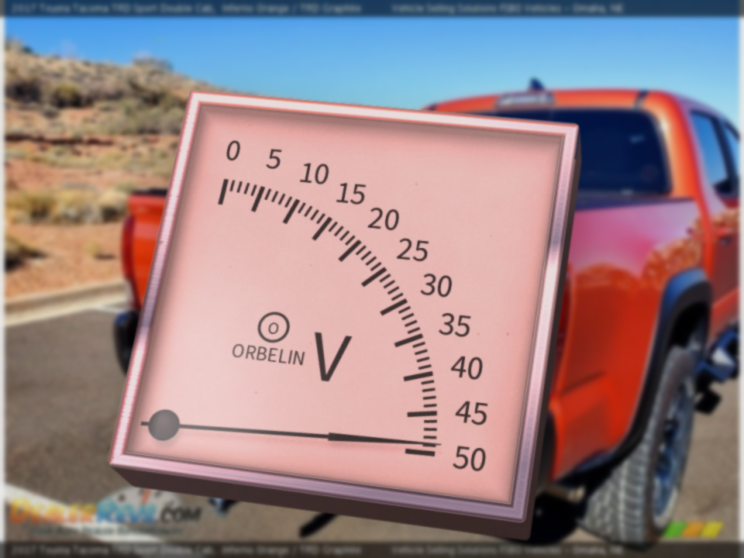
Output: 49 (V)
